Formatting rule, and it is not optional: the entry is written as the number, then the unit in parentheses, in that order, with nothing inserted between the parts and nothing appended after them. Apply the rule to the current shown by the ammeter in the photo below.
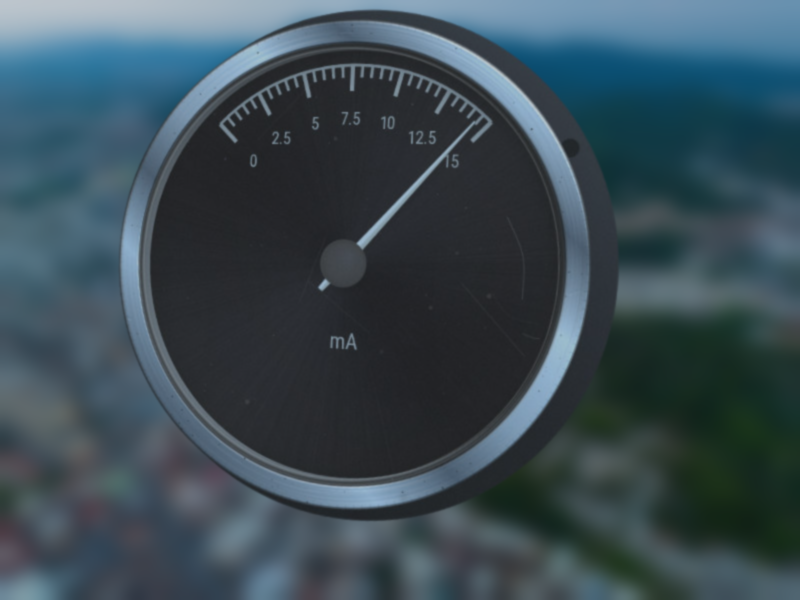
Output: 14.5 (mA)
